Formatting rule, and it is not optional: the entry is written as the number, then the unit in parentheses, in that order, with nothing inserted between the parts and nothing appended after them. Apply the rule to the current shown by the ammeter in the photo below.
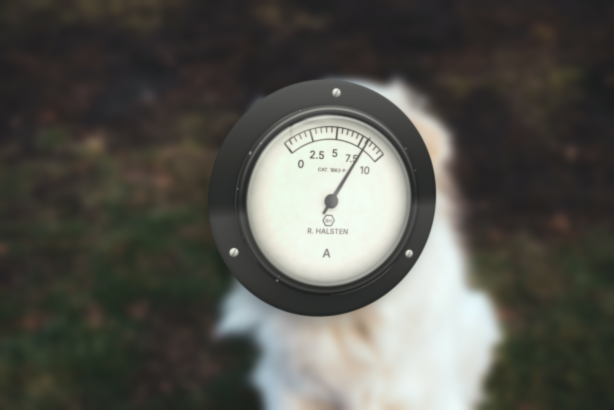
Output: 8 (A)
